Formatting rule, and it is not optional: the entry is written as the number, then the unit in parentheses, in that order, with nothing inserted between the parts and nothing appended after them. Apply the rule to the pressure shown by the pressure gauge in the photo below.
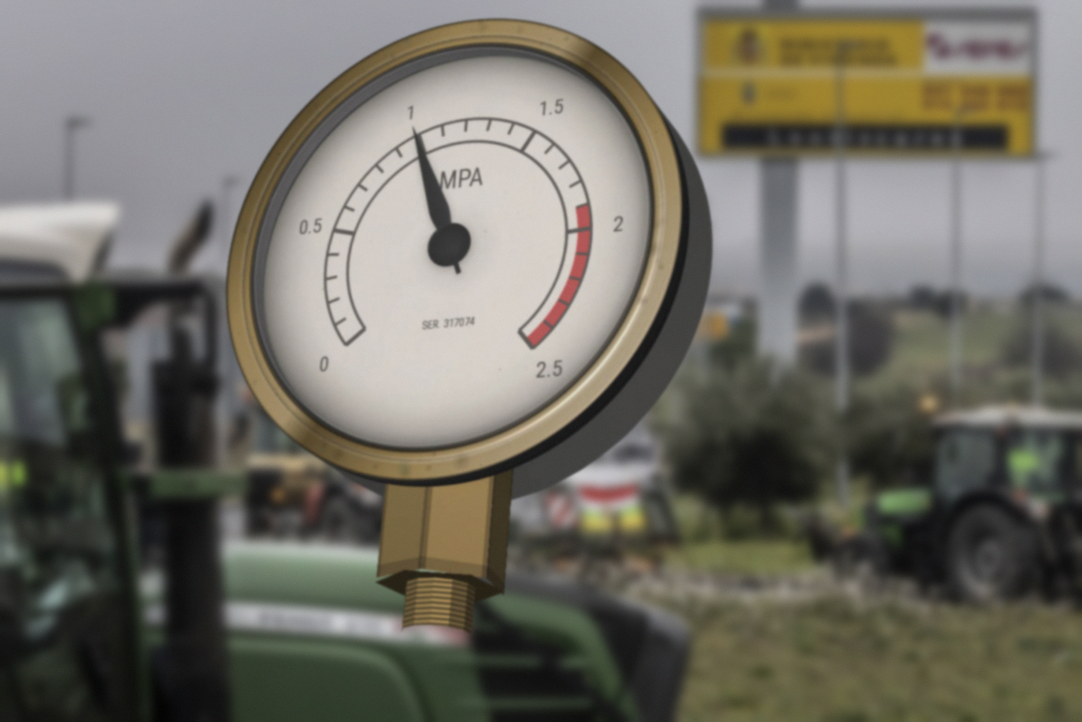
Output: 1 (MPa)
